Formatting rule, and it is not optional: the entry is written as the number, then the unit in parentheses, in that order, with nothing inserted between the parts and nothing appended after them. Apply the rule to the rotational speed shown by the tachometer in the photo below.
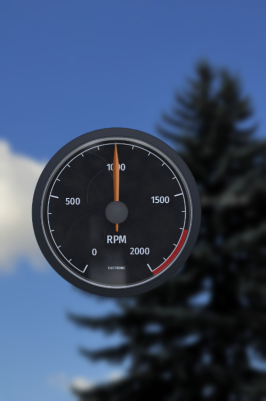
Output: 1000 (rpm)
